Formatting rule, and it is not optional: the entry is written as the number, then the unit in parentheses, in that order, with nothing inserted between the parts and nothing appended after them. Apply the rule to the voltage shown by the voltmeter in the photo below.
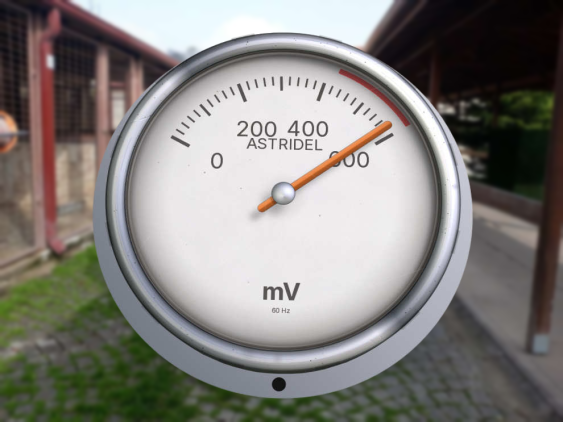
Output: 580 (mV)
